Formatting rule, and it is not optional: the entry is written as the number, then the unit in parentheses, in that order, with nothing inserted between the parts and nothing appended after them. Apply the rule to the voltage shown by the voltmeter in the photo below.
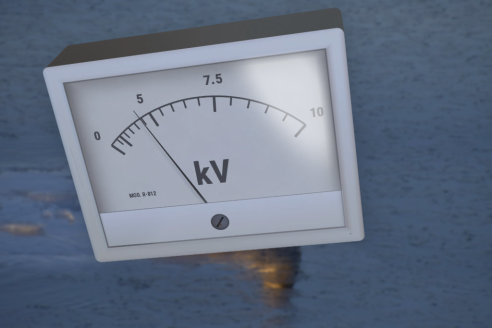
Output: 4.5 (kV)
